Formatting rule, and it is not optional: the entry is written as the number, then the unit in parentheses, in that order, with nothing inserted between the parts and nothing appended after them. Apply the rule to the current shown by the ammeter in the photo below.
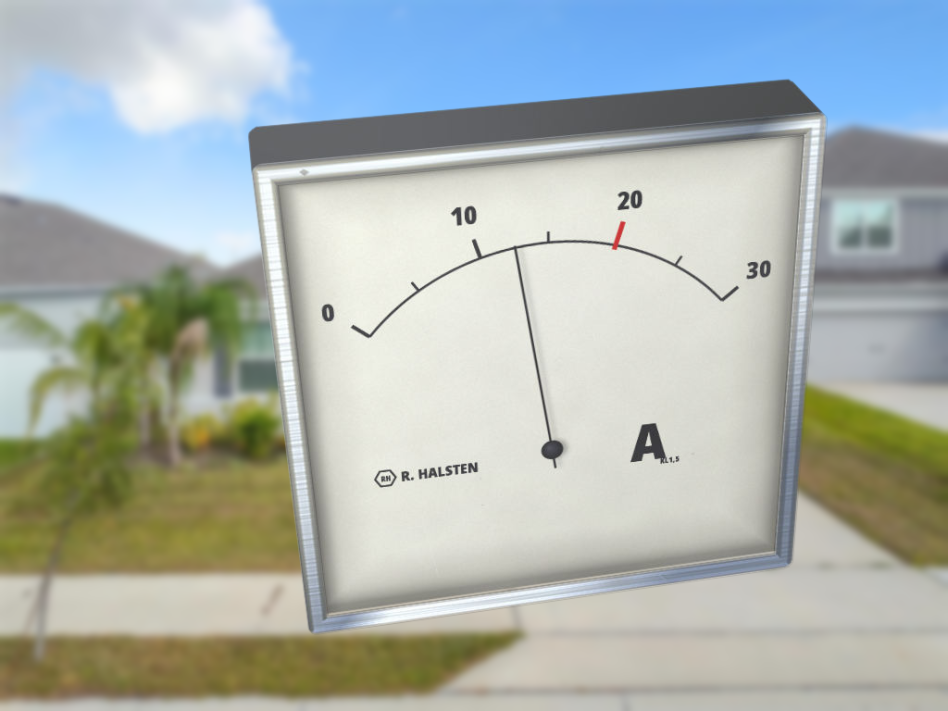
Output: 12.5 (A)
